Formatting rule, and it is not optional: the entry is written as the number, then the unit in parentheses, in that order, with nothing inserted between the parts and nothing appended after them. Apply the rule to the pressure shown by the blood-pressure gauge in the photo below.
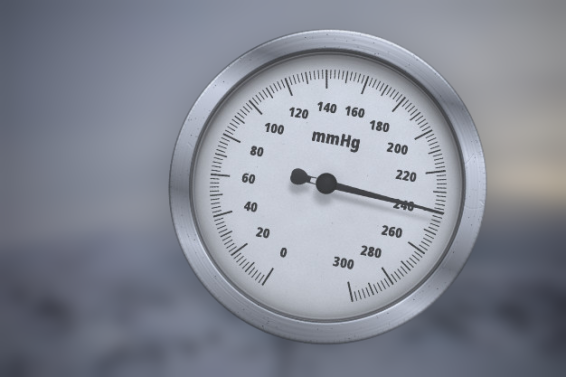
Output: 240 (mmHg)
